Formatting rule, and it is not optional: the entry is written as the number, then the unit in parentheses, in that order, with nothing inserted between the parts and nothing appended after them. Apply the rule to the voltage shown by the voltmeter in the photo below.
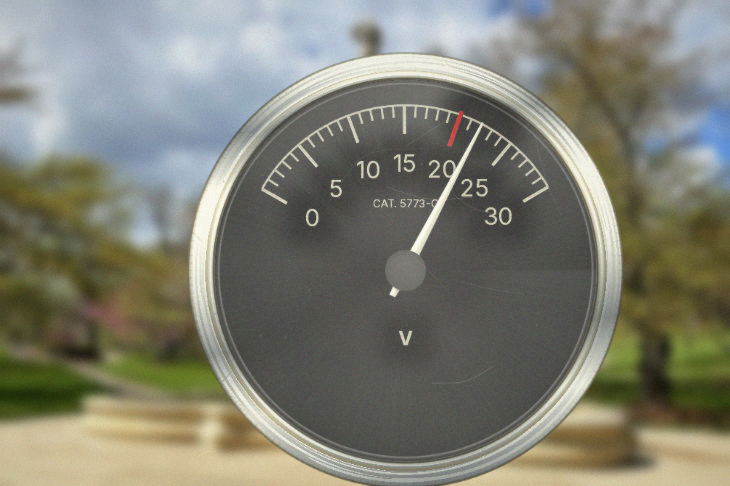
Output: 22 (V)
